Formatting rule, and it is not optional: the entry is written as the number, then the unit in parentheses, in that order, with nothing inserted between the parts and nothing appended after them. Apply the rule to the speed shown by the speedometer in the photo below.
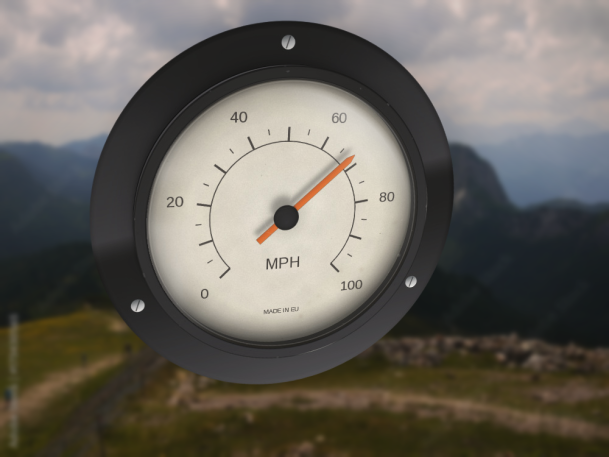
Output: 67.5 (mph)
